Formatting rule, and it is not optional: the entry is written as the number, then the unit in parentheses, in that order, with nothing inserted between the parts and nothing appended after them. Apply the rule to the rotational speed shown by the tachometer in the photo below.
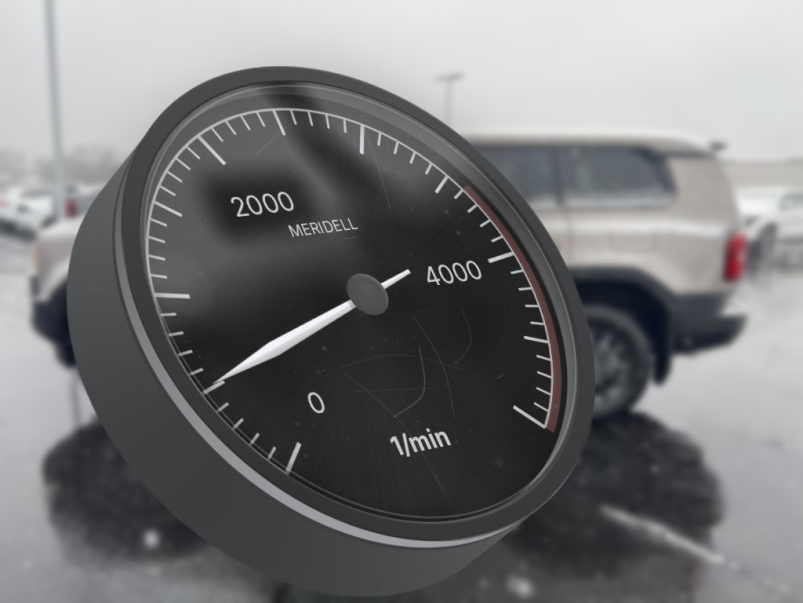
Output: 500 (rpm)
